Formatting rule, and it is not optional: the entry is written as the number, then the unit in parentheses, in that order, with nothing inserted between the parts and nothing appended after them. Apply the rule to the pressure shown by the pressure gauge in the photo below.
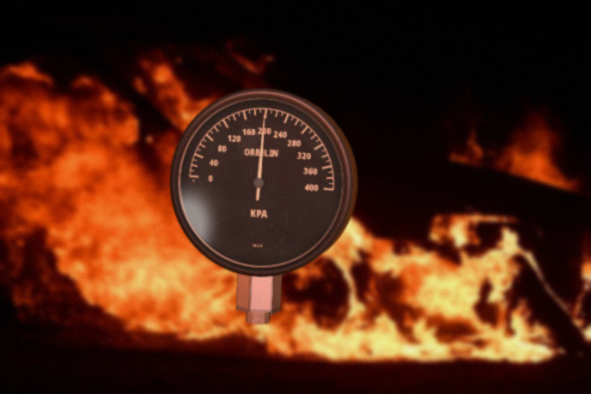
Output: 200 (kPa)
